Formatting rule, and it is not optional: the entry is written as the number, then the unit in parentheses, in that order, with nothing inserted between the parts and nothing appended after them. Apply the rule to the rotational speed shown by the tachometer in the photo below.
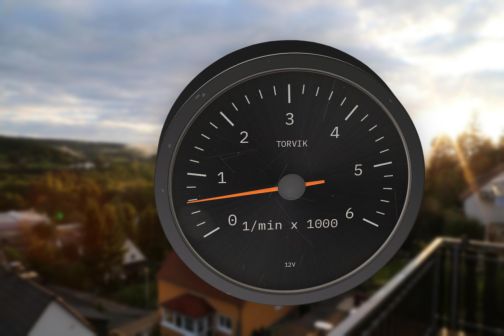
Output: 600 (rpm)
